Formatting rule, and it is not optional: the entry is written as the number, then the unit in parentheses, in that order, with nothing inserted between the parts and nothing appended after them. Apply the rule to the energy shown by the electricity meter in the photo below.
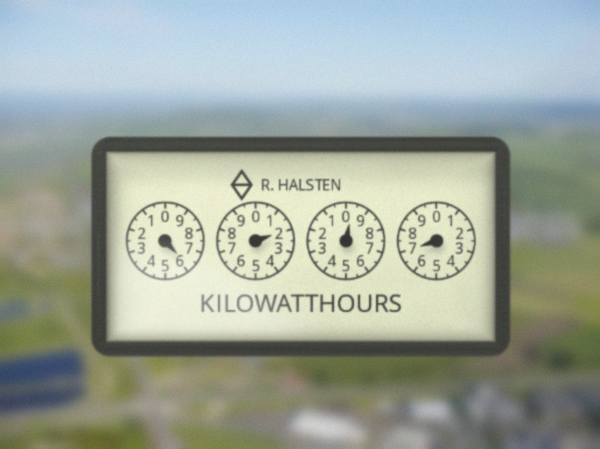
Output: 6197 (kWh)
